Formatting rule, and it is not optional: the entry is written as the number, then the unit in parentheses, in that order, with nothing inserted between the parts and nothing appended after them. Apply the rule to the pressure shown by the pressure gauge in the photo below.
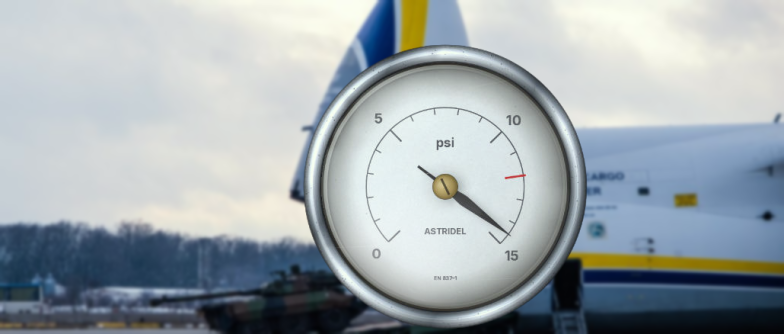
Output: 14.5 (psi)
